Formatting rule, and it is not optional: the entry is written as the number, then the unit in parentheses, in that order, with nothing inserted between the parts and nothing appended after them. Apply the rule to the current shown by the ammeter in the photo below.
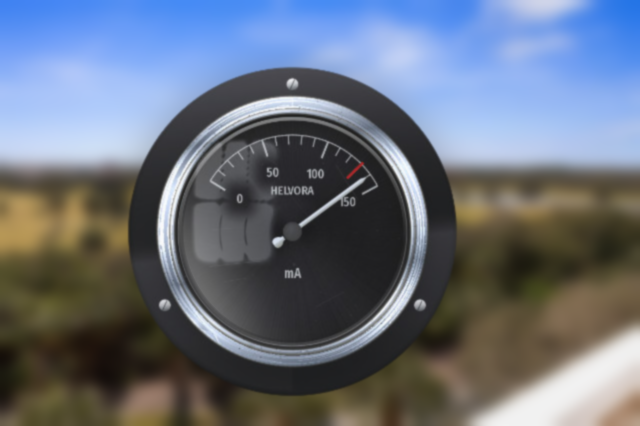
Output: 140 (mA)
